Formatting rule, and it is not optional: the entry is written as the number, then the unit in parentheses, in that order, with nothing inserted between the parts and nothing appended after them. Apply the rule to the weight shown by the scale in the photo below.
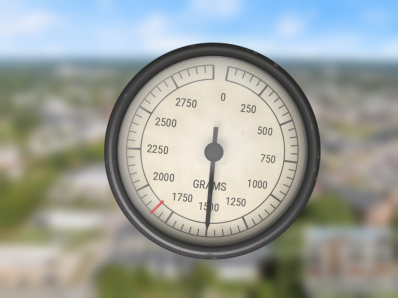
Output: 1500 (g)
